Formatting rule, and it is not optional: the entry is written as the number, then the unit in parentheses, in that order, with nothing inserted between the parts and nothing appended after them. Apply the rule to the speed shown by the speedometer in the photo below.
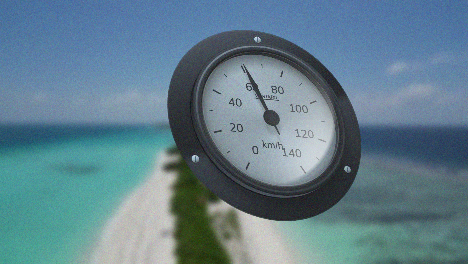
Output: 60 (km/h)
